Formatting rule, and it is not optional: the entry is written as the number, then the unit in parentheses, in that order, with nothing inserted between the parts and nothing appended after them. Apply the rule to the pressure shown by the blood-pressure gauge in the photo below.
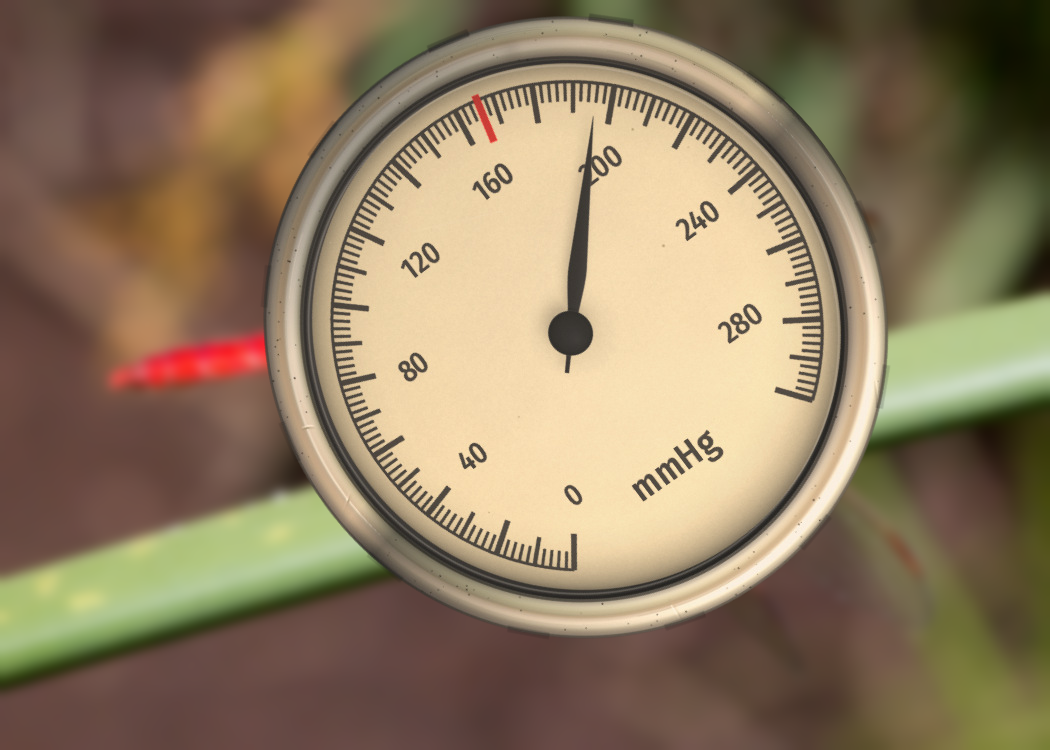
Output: 196 (mmHg)
